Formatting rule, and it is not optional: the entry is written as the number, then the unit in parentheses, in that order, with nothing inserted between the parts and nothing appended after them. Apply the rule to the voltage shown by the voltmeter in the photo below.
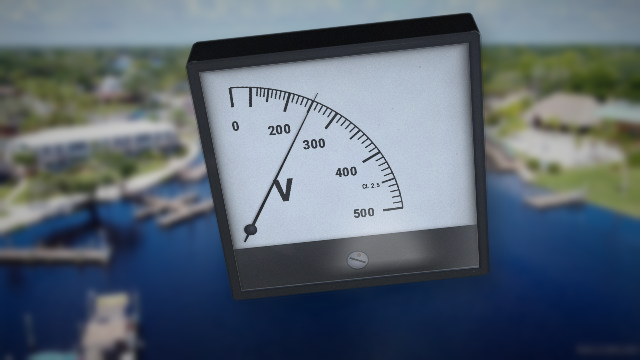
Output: 250 (V)
